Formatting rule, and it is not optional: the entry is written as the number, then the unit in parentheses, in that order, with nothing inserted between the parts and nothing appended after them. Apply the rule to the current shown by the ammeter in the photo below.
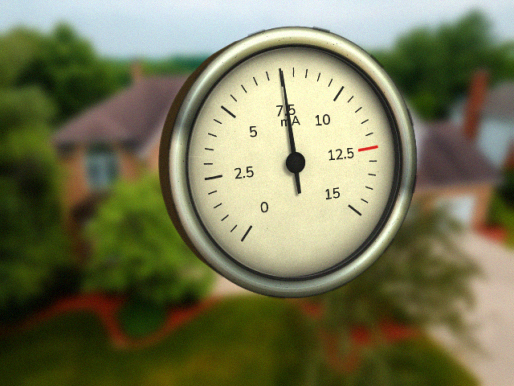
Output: 7.5 (mA)
